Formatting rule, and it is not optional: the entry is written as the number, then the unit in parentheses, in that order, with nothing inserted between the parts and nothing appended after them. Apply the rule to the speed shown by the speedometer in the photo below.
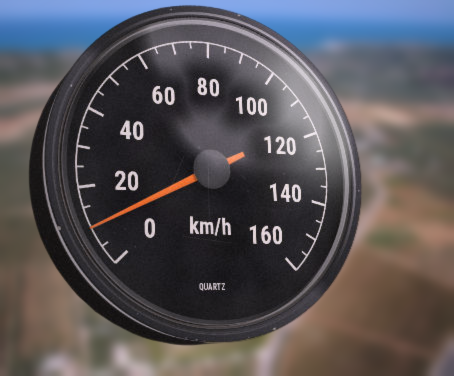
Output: 10 (km/h)
